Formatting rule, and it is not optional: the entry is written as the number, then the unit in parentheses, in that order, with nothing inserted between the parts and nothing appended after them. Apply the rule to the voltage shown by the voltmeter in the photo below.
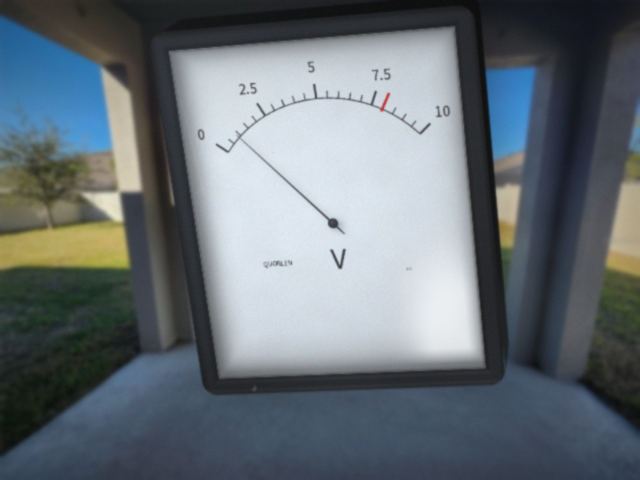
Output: 1 (V)
